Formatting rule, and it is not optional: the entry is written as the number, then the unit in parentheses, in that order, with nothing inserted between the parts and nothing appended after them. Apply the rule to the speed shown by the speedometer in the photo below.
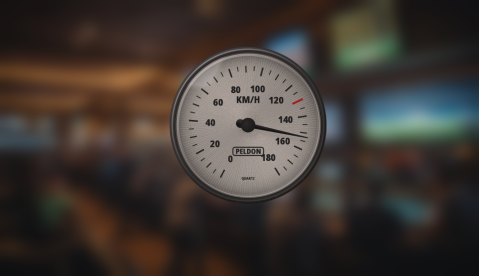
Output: 152.5 (km/h)
